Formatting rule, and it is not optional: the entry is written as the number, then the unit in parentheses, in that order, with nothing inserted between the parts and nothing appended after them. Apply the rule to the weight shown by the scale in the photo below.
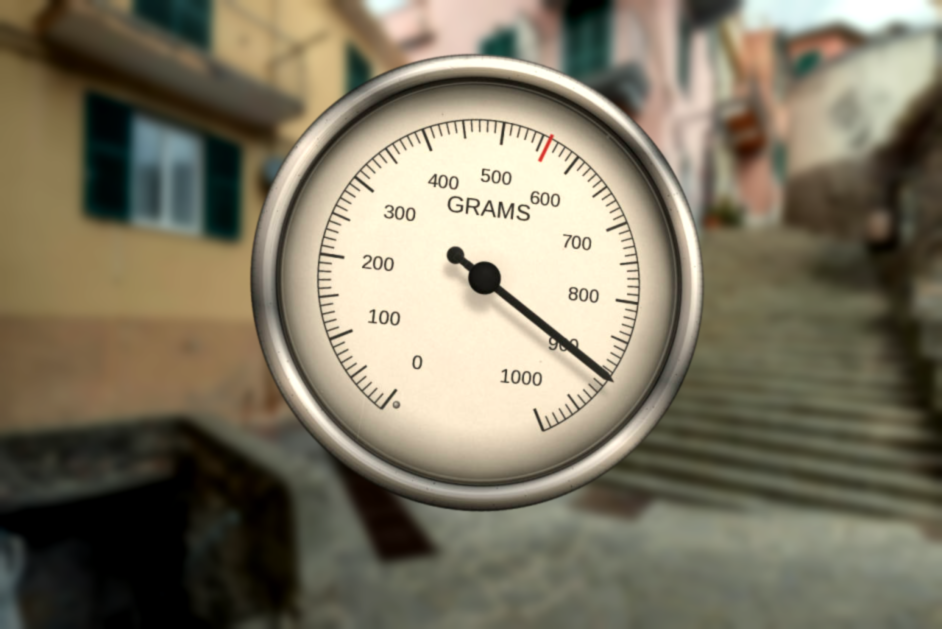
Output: 900 (g)
